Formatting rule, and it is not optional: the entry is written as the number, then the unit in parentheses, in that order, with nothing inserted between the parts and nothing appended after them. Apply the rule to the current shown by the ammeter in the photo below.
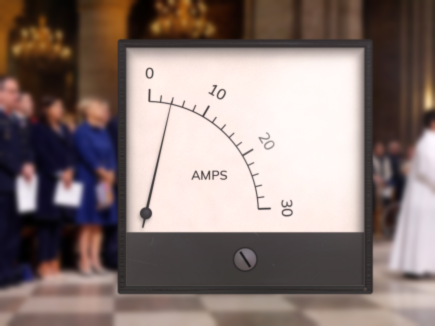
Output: 4 (A)
